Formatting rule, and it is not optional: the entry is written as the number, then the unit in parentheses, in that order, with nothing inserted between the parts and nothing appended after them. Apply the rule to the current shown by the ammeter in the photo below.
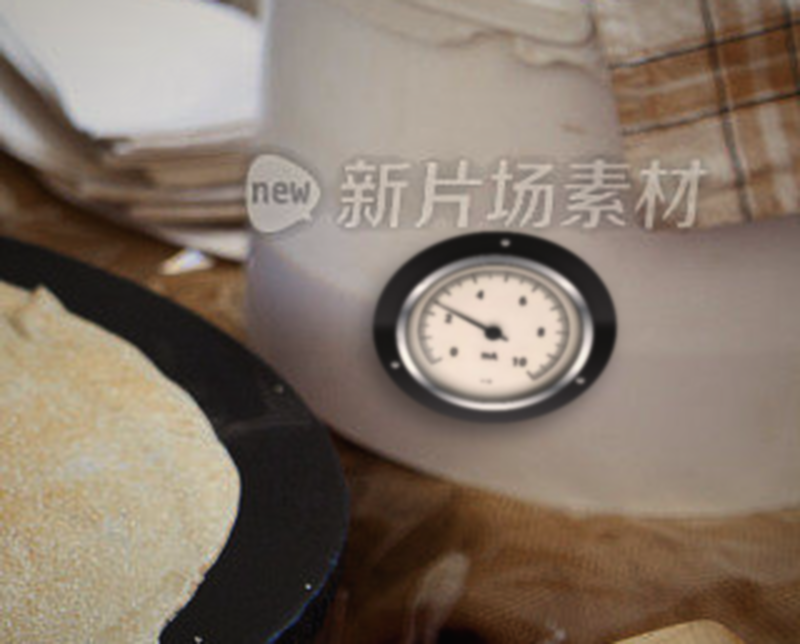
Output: 2.5 (mA)
